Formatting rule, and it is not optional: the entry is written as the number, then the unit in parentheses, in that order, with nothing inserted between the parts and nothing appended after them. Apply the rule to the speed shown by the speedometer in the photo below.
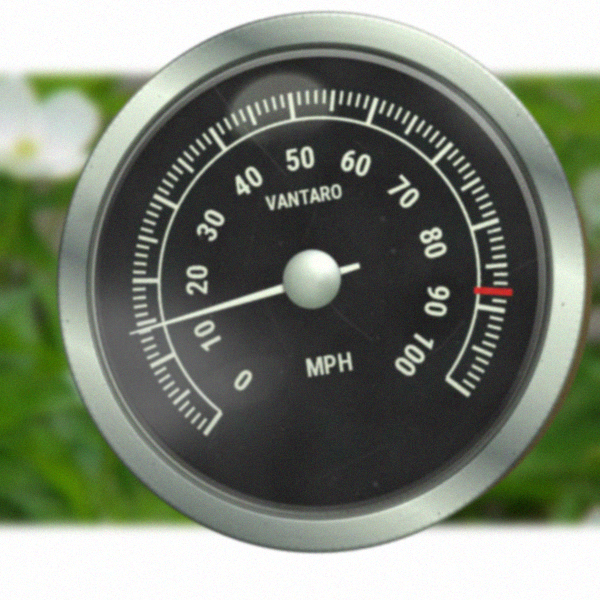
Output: 14 (mph)
